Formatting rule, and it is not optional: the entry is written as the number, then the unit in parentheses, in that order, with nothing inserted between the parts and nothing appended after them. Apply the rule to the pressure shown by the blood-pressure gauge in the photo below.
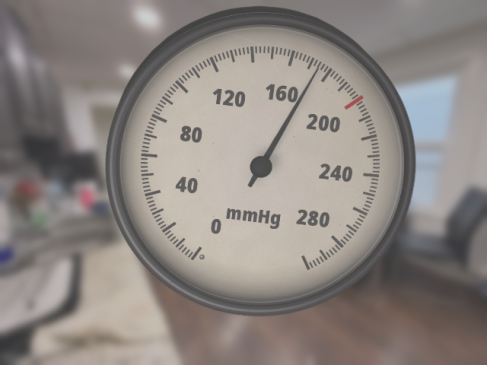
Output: 174 (mmHg)
